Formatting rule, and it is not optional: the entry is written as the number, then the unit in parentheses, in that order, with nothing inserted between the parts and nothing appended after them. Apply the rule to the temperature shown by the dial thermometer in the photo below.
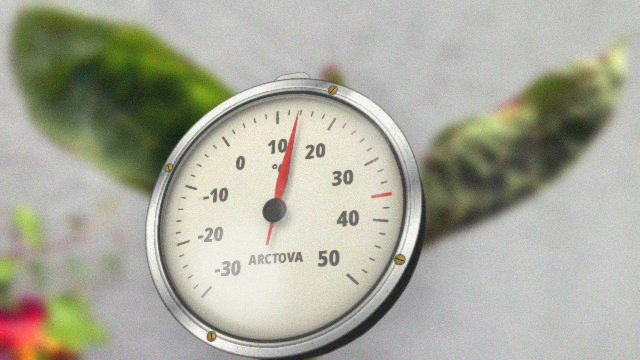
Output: 14 (°C)
